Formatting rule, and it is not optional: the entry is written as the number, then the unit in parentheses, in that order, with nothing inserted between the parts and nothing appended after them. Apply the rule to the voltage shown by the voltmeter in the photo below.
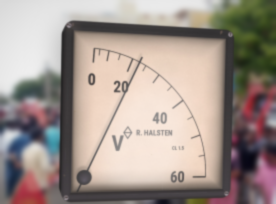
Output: 22.5 (V)
